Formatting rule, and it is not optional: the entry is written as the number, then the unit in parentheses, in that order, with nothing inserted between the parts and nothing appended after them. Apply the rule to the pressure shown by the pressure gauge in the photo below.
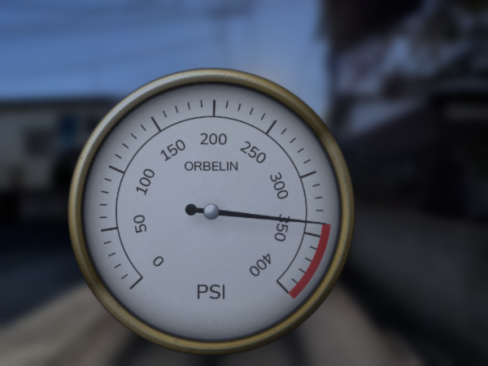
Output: 340 (psi)
